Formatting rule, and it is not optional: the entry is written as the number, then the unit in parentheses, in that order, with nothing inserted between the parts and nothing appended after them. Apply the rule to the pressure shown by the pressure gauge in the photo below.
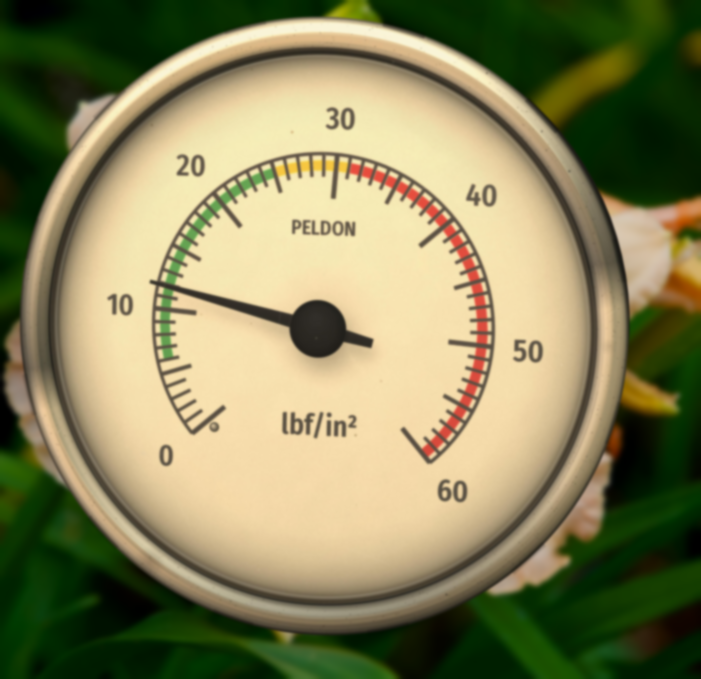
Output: 12 (psi)
